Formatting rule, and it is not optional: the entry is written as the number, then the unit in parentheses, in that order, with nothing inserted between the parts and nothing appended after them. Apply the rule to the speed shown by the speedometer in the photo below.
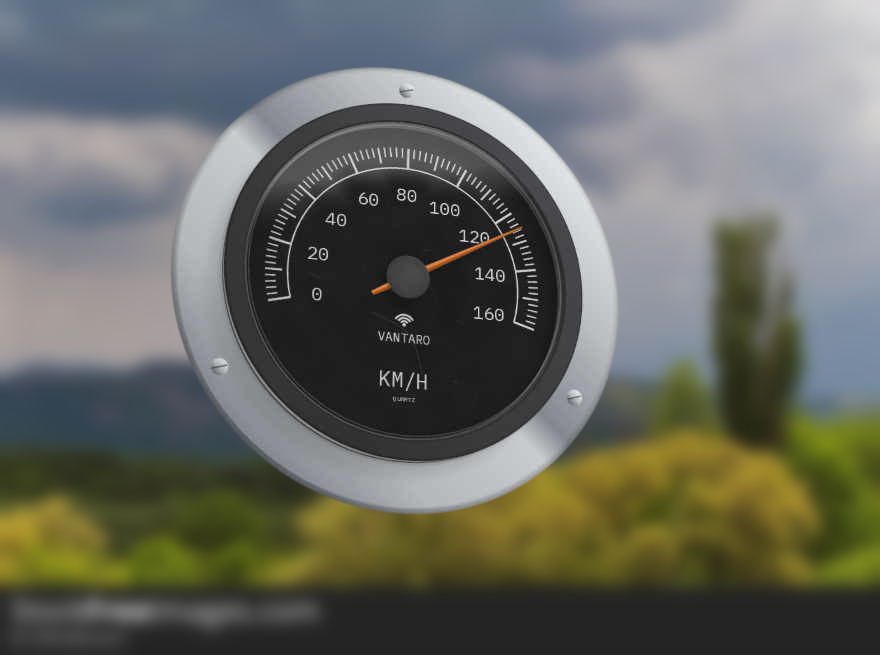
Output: 126 (km/h)
